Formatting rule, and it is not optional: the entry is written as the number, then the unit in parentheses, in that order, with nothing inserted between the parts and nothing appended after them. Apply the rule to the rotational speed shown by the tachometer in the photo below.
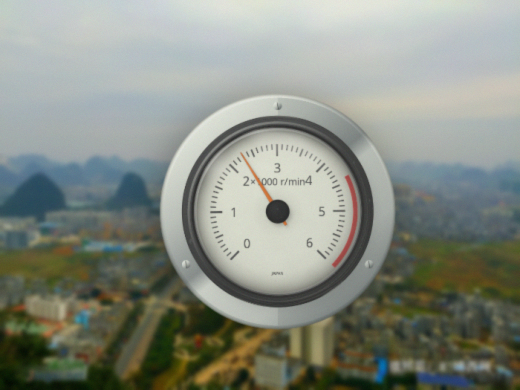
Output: 2300 (rpm)
